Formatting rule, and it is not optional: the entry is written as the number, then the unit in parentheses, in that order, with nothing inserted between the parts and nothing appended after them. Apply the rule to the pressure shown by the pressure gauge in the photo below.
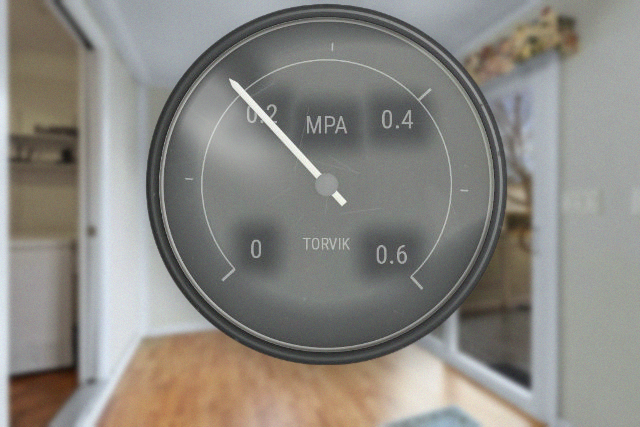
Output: 0.2 (MPa)
